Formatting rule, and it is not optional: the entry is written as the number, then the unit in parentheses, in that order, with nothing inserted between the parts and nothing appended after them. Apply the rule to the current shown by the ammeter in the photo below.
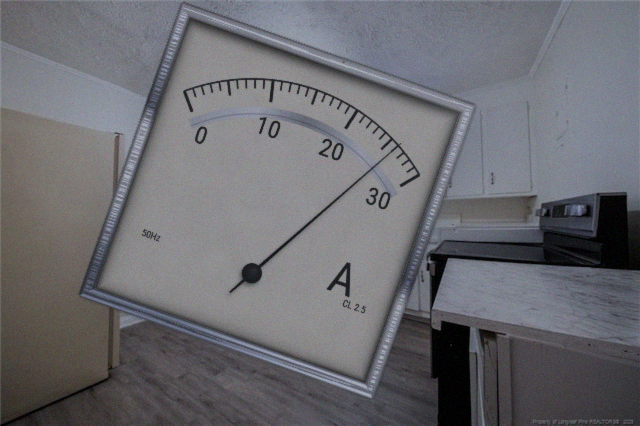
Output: 26 (A)
